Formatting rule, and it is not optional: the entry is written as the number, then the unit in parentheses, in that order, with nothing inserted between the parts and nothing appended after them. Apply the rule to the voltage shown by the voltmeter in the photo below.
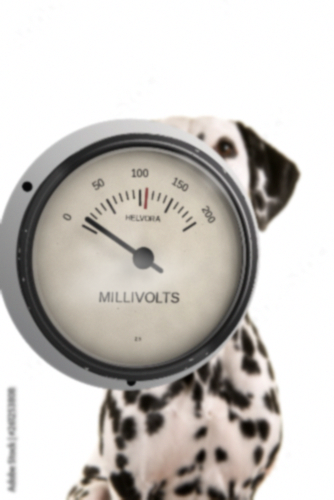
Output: 10 (mV)
